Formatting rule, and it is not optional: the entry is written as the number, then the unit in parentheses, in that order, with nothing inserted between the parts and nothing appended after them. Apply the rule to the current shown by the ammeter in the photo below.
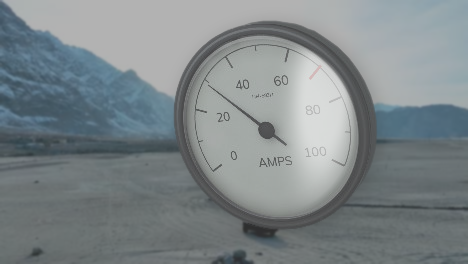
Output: 30 (A)
